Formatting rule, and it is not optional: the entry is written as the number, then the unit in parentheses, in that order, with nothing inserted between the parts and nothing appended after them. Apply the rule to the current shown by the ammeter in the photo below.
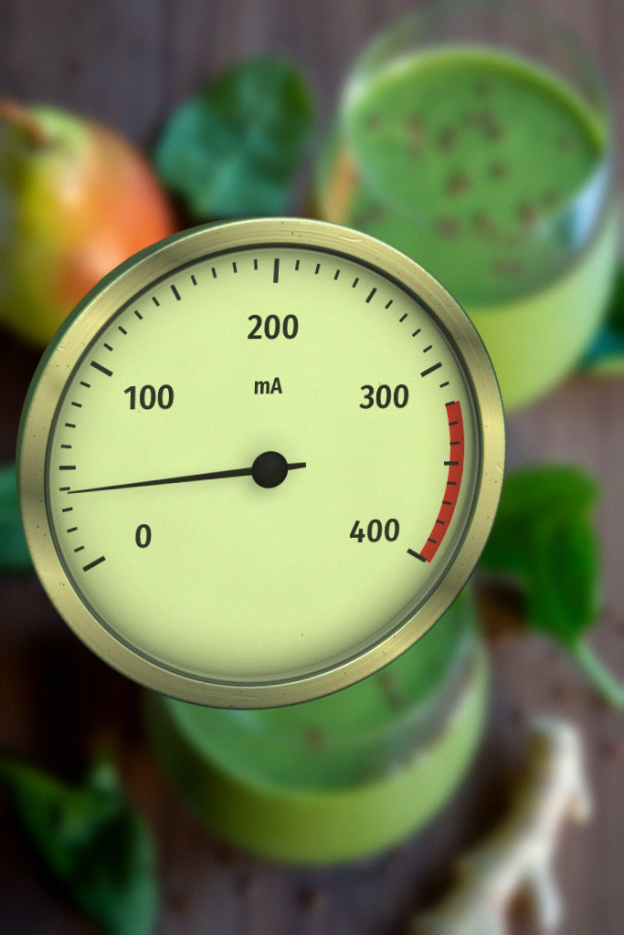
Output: 40 (mA)
